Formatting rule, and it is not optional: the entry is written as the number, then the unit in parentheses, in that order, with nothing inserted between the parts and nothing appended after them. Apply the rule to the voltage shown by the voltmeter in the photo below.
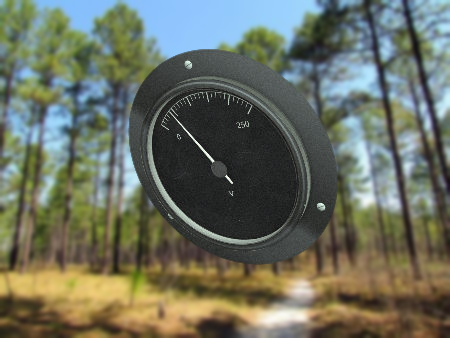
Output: 50 (V)
